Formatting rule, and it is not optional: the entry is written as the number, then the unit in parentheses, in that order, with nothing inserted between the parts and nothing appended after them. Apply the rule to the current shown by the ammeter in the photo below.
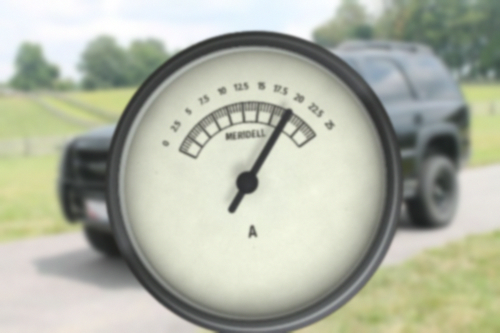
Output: 20 (A)
